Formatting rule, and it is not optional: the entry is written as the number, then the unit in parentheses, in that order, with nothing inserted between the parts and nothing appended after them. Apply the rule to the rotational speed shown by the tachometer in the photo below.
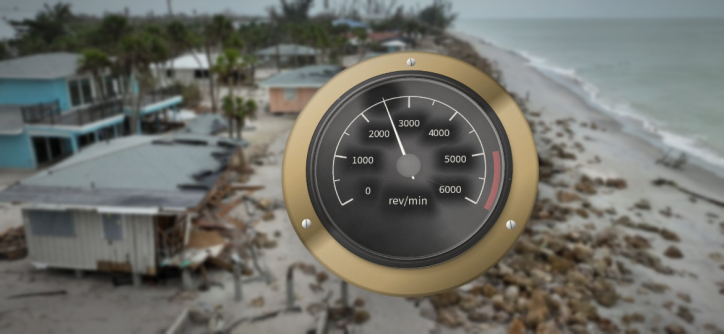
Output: 2500 (rpm)
